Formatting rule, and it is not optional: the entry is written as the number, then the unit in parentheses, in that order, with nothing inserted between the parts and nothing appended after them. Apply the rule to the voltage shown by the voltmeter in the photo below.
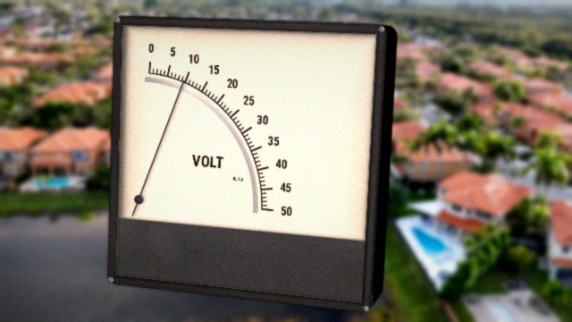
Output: 10 (V)
